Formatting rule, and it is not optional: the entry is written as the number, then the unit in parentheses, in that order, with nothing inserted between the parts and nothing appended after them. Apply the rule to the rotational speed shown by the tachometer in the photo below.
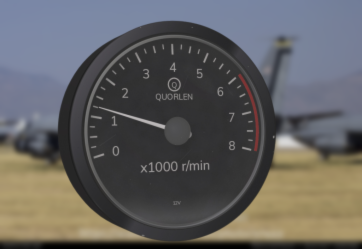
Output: 1250 (rpm)
